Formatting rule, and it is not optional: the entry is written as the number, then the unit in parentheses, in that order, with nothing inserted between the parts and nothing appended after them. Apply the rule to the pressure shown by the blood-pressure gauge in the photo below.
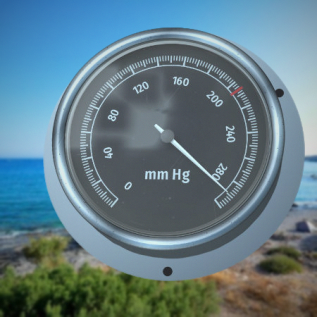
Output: 290 (mmHg)
